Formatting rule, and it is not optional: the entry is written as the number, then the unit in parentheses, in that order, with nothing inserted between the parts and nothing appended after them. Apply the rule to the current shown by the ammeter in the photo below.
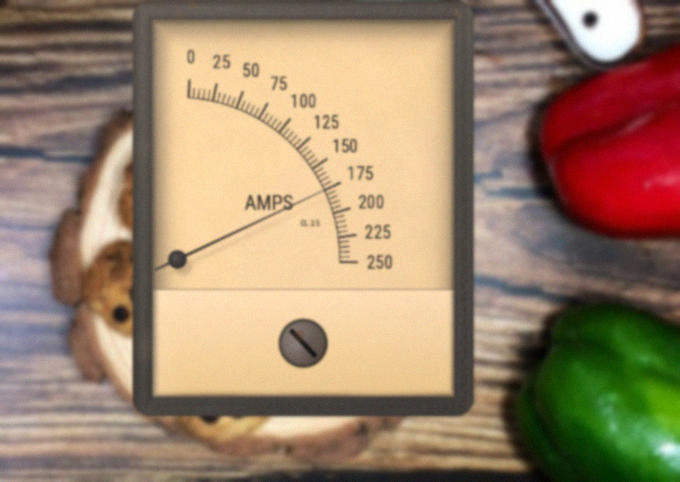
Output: 175 (A)
